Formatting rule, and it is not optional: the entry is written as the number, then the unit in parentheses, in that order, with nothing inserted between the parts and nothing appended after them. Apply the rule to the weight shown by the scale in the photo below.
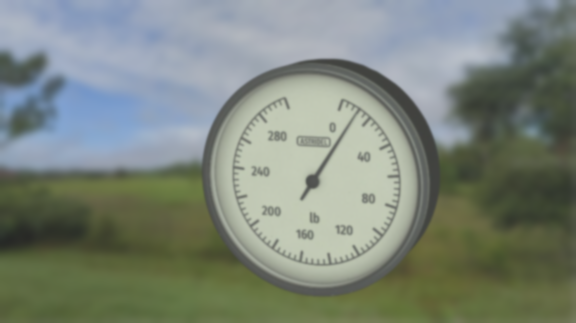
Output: 12 (lb)
